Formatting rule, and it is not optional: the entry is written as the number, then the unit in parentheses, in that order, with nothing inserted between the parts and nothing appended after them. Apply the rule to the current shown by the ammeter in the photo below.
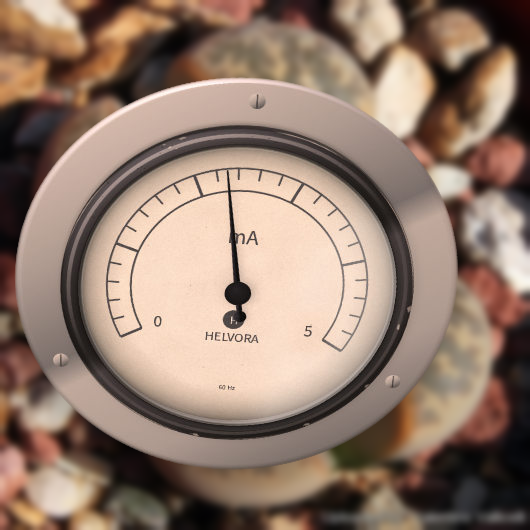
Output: 2.3 (mA)
